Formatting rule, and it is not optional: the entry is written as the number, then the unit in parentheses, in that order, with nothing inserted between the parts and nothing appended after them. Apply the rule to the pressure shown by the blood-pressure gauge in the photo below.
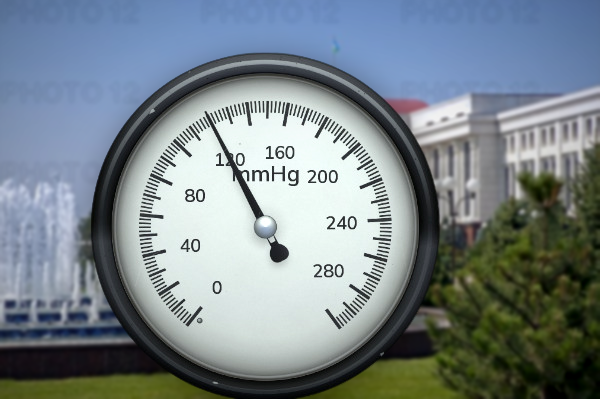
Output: 120 (mmHg)
